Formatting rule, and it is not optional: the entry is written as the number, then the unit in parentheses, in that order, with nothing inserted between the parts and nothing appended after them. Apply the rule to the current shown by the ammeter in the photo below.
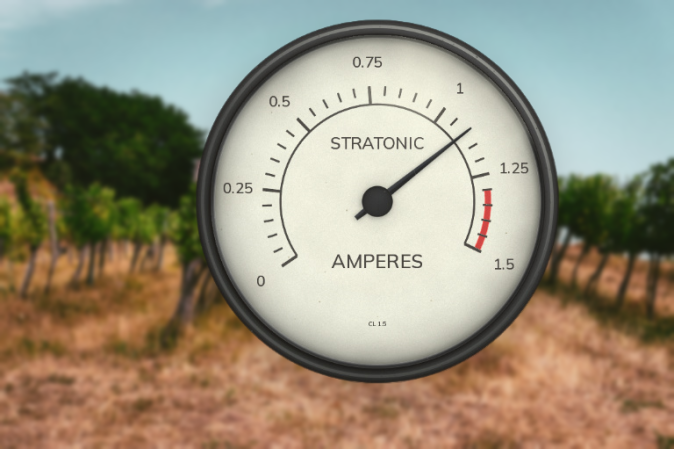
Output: 1.1 (A)
